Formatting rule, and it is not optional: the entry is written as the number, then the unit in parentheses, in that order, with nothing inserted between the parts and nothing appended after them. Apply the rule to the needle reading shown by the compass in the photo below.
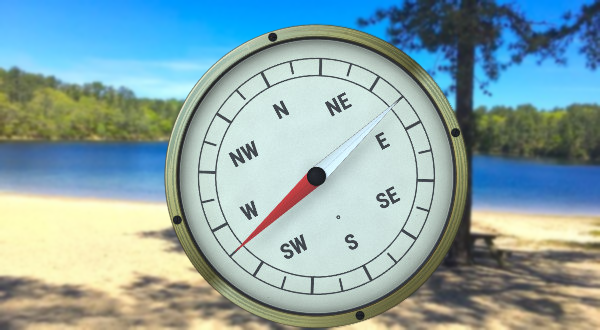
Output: 255 (°)
